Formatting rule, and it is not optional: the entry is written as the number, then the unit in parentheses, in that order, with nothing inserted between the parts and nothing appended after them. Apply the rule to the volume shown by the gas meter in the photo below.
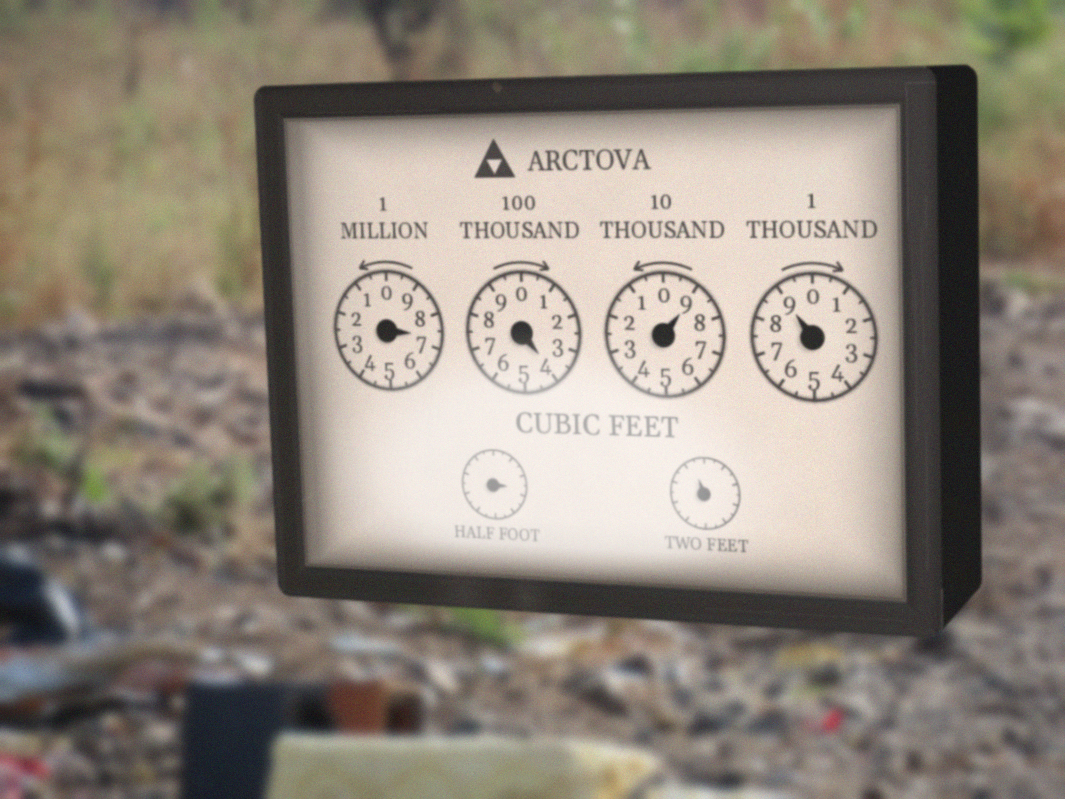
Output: 738900 (ft³)
